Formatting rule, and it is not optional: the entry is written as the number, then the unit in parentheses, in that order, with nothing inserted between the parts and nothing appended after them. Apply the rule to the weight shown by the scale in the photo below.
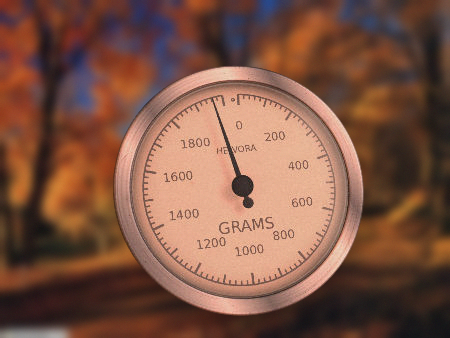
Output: 1960 (g)
